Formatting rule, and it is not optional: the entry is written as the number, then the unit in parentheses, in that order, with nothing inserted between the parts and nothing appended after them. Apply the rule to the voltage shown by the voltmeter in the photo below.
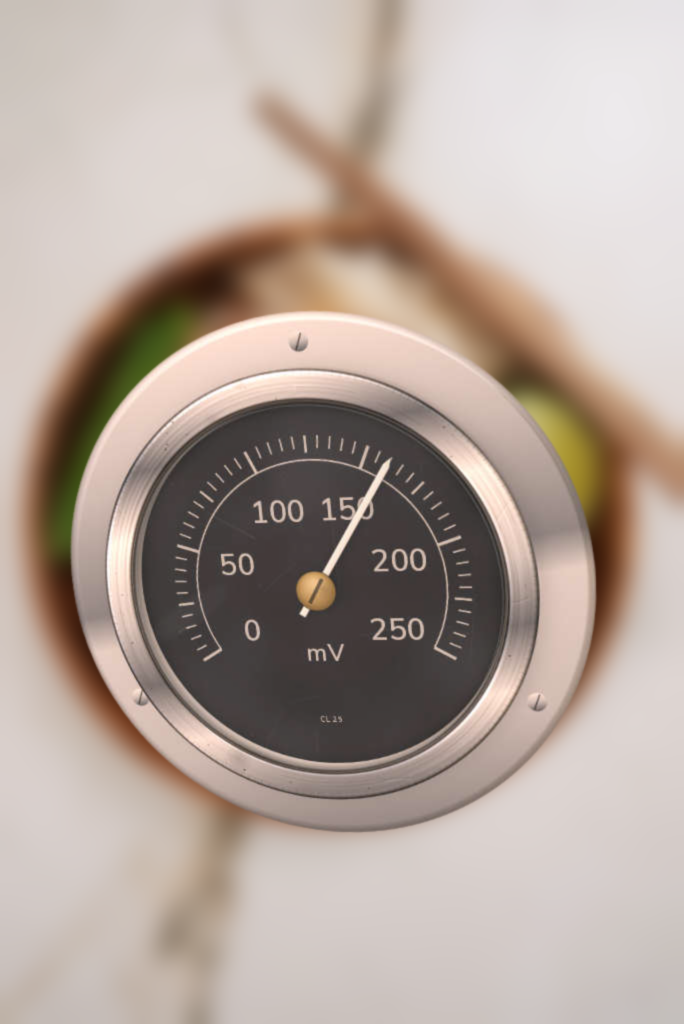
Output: 160 (mV)
